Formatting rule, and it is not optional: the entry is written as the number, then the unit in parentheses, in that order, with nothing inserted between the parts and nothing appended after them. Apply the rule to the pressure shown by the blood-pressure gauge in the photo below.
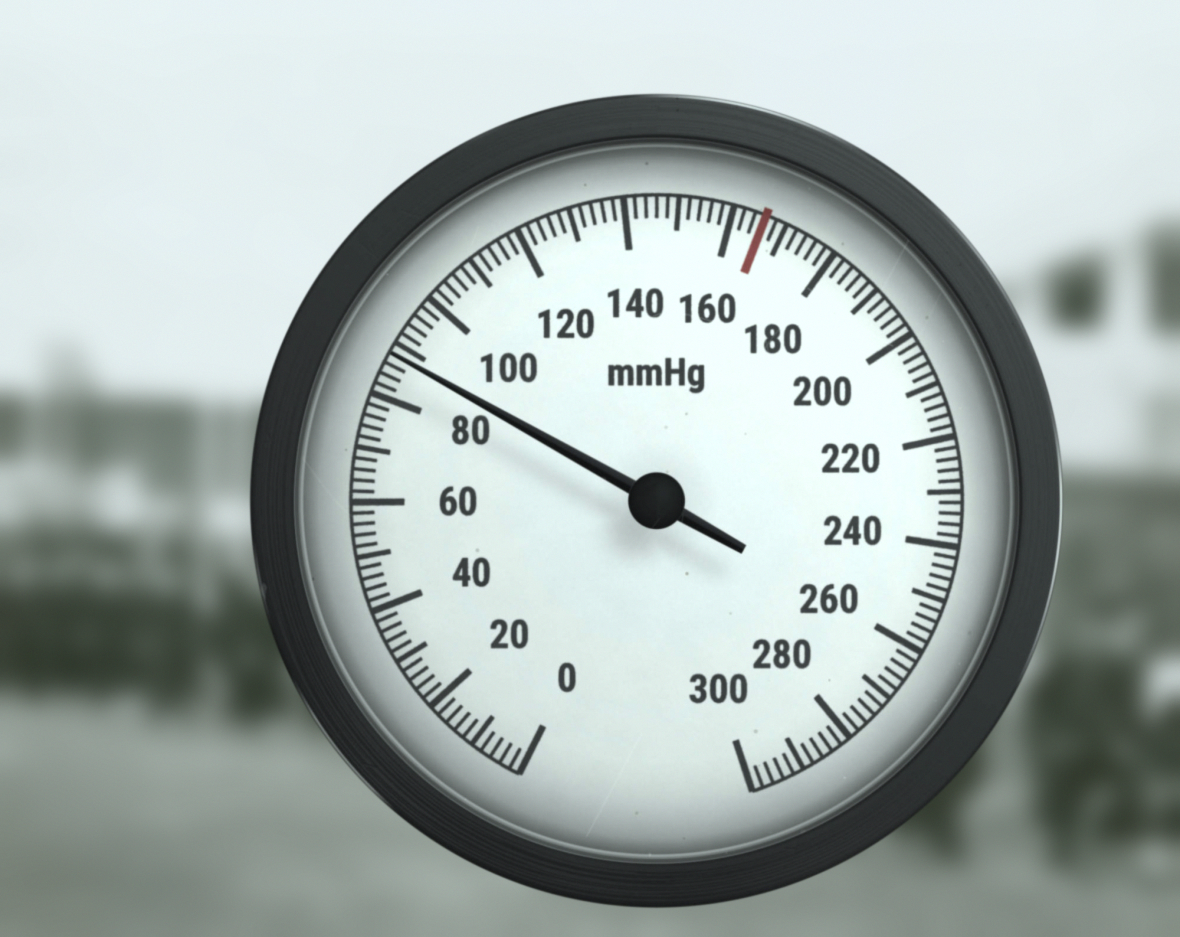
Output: 88 (mmHg)
